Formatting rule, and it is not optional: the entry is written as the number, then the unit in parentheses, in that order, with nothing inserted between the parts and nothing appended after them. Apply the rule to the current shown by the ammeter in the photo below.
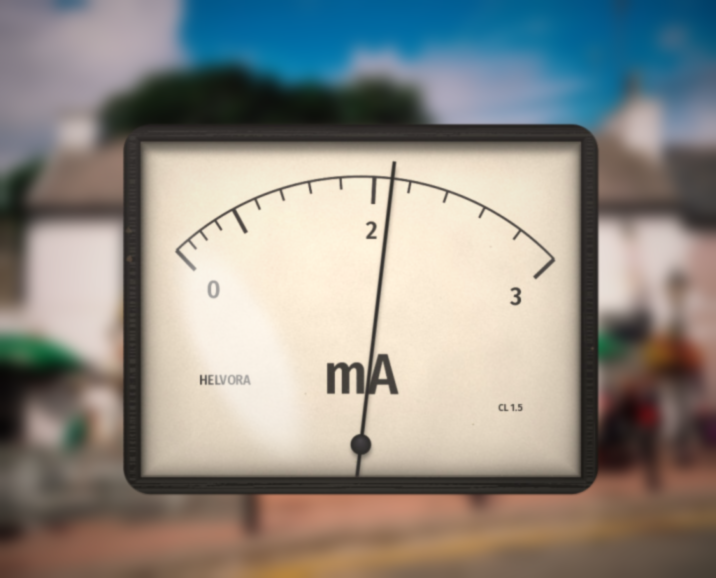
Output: 2.1 (mA)
